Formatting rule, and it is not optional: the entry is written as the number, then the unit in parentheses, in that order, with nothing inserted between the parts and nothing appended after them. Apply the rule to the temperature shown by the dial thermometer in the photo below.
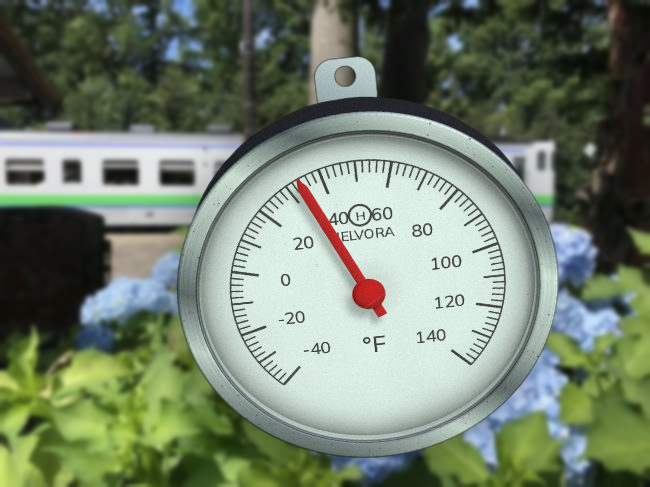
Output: 34 (°F)
